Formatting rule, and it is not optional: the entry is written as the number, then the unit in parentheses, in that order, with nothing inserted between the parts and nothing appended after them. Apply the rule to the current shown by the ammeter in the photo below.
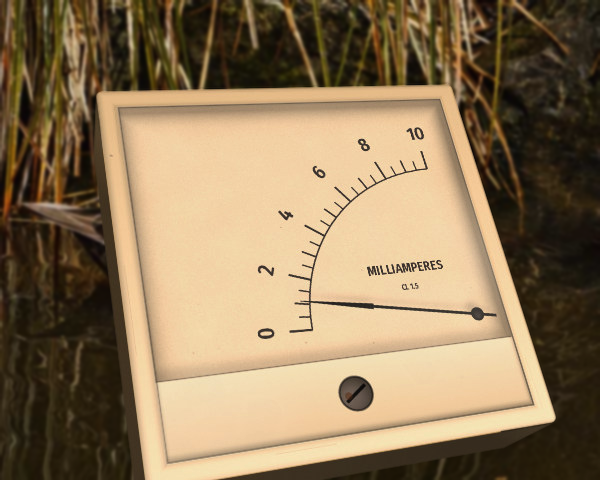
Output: 1 (mA)
